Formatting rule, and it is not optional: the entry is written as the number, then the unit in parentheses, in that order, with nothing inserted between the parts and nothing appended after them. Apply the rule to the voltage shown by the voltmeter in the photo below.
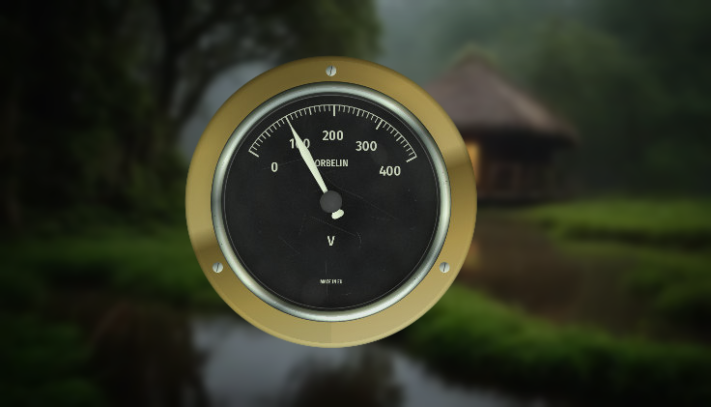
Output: 100 (V)
